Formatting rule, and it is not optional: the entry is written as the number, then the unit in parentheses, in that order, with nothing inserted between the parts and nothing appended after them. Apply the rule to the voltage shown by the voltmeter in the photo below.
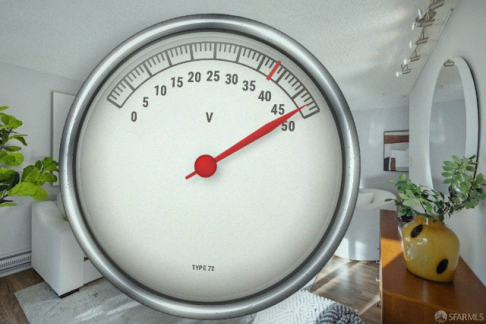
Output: 48 (V)
